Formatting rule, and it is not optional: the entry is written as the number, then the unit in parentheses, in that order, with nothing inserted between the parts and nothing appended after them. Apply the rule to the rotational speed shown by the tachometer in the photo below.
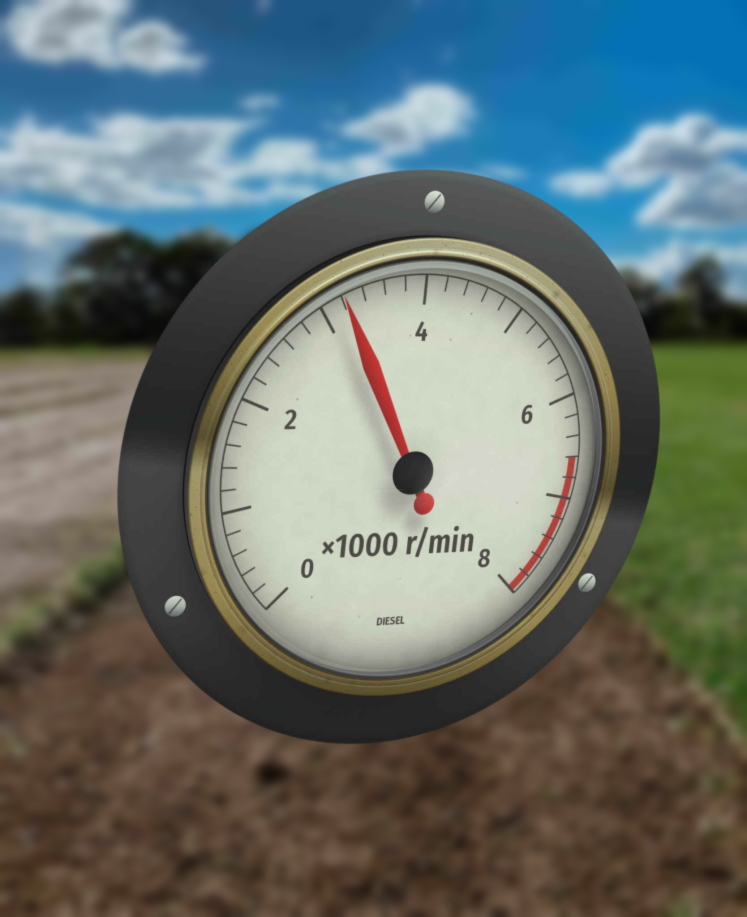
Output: 3200 (rpm)
